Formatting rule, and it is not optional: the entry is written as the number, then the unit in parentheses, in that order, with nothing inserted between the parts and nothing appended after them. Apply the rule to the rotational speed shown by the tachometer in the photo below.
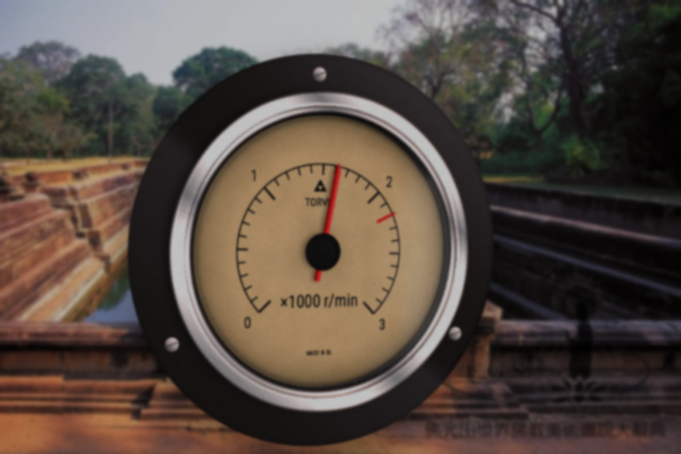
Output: 1600 (rpm)
